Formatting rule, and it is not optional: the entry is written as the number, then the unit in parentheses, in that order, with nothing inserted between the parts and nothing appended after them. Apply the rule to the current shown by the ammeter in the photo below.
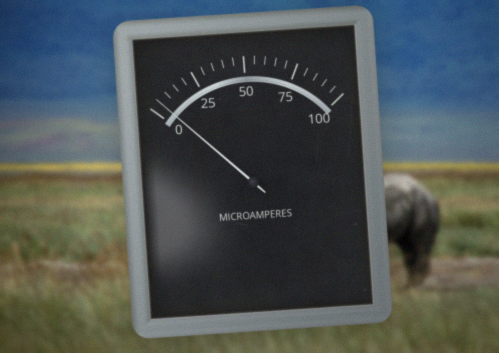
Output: 5 (µA)
